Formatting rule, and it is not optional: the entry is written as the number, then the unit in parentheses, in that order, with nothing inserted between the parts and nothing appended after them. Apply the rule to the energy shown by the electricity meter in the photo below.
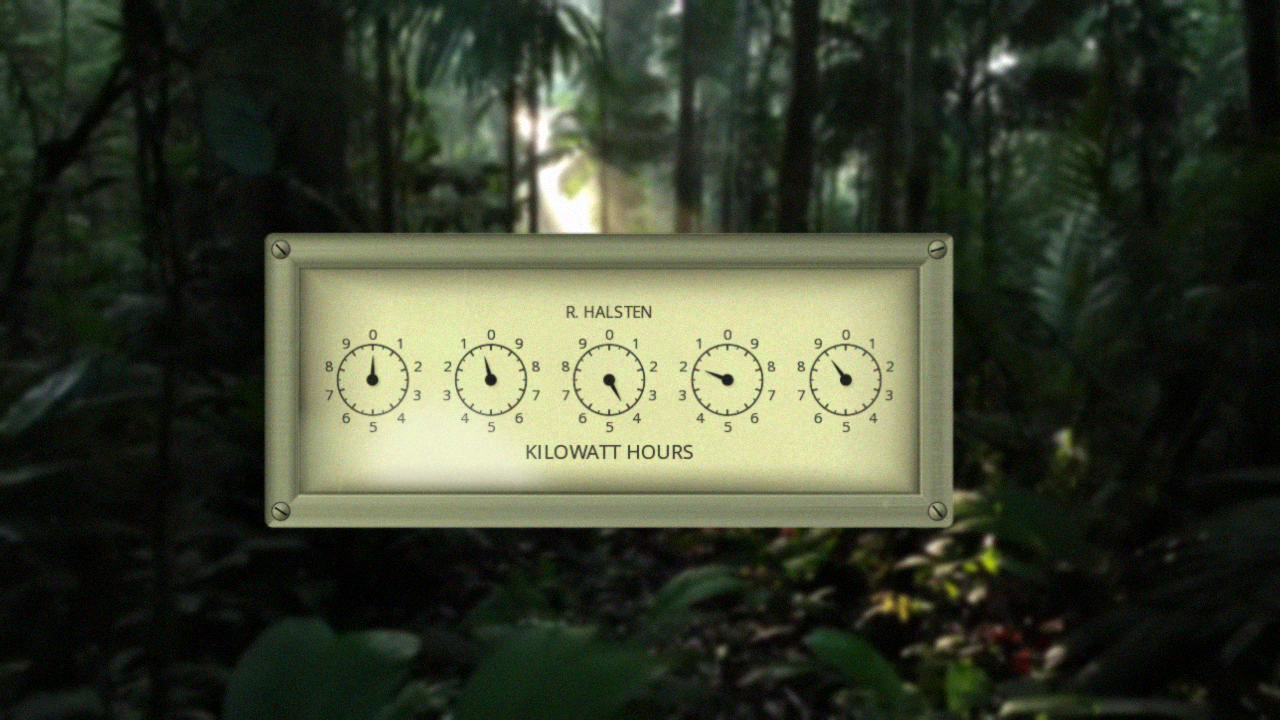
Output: 419 (kWh)
